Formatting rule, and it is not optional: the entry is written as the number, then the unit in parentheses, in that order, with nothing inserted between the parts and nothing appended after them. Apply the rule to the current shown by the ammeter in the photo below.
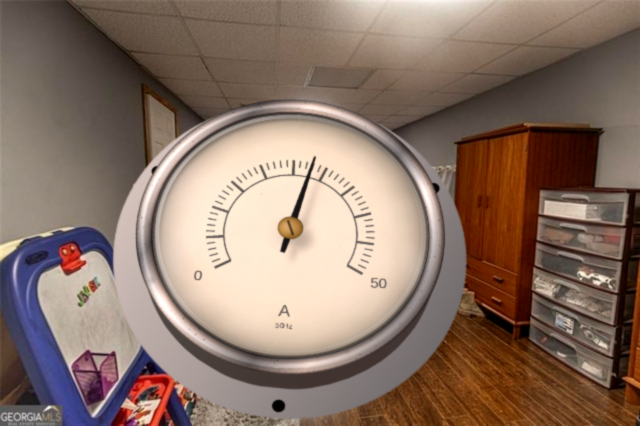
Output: 28 (A)
